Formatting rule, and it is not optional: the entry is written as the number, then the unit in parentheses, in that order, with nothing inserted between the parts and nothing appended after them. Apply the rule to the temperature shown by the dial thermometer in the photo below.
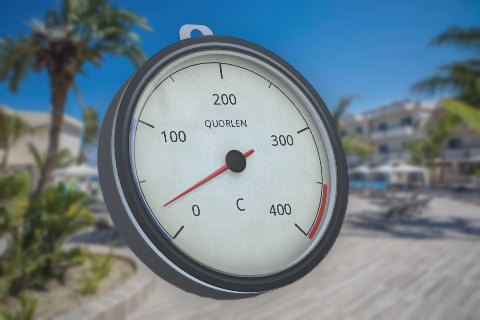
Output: 25 (°C)
